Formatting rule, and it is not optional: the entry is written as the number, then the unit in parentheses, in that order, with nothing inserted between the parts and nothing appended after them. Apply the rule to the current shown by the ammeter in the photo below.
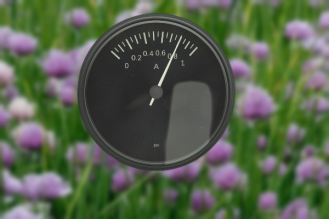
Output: 0.8 (A)
